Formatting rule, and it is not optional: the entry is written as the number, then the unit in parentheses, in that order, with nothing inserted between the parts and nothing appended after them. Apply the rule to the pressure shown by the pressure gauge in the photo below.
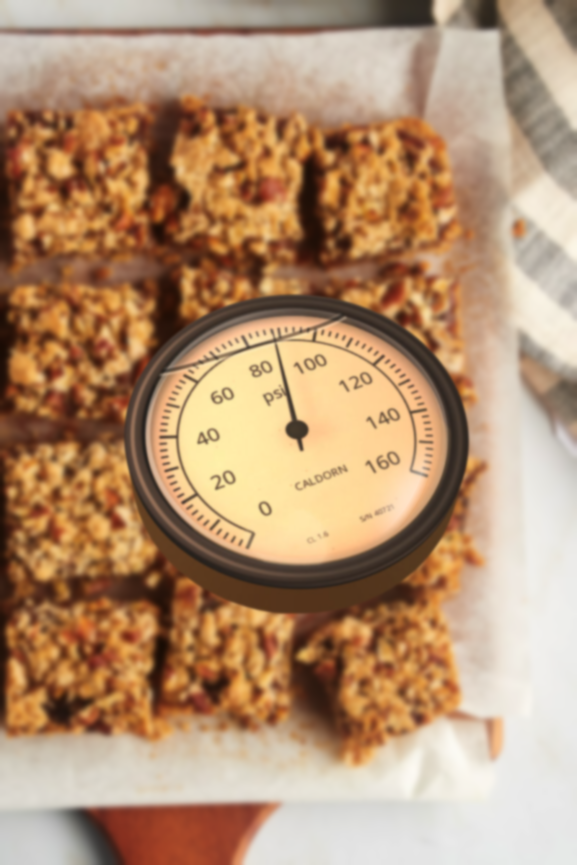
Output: 88 (psi)
